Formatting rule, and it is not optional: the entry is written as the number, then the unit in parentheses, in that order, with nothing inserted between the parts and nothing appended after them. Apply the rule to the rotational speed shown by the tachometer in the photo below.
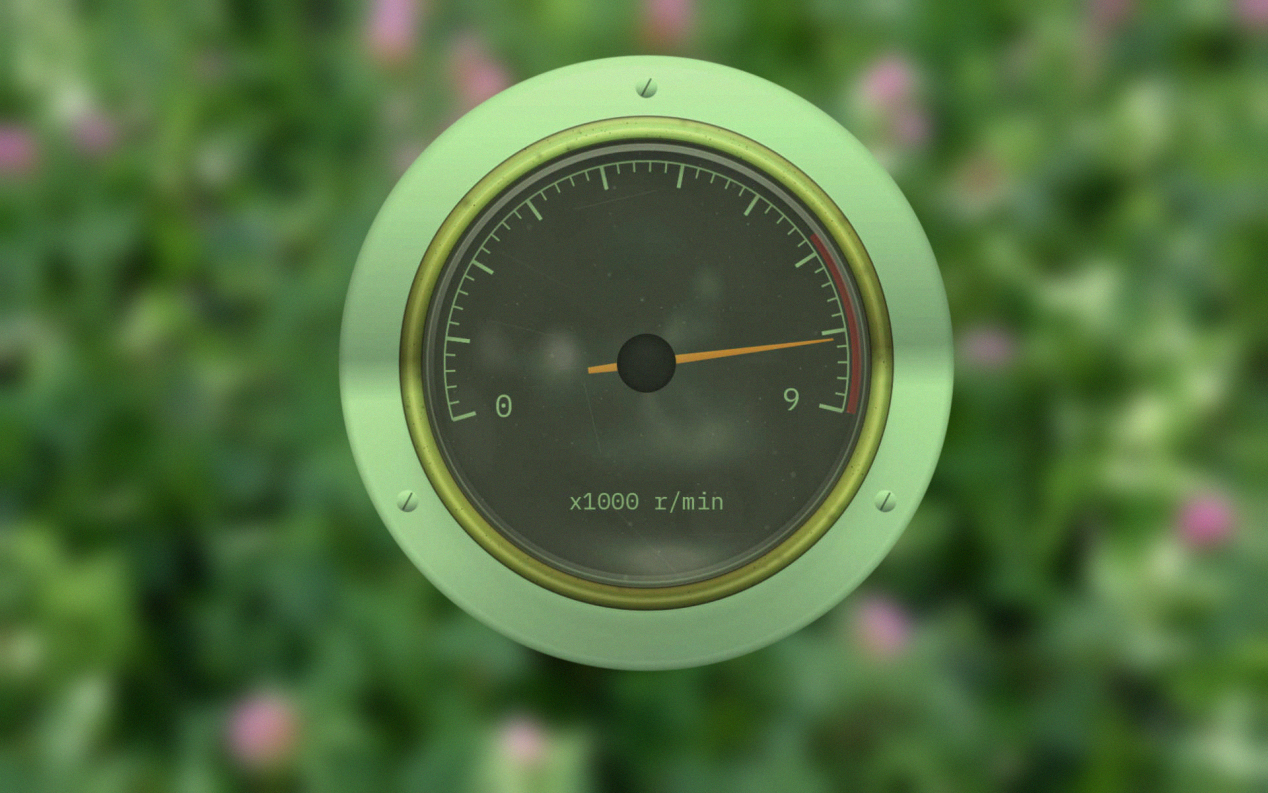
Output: 8100 (rpm)
